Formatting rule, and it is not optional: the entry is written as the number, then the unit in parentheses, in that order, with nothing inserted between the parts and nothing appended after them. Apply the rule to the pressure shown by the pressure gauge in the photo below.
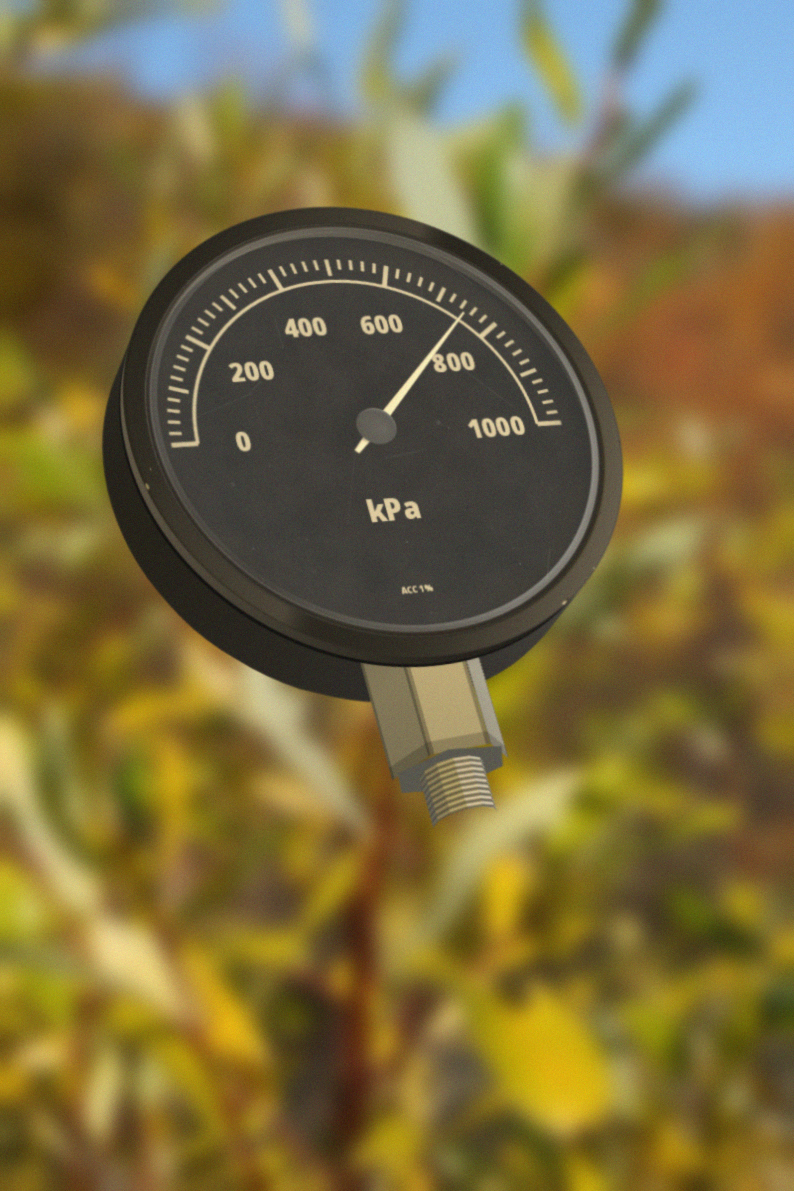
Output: 750 (kPa)
